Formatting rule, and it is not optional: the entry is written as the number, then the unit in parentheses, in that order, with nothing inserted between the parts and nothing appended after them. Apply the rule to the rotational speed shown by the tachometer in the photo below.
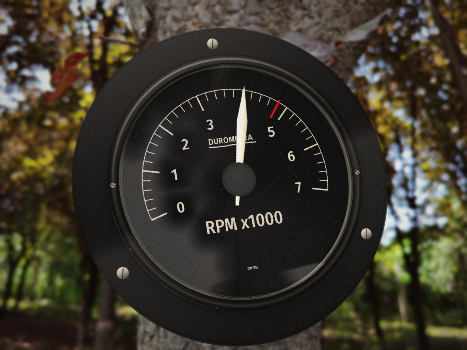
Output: 4000 (rpm)
